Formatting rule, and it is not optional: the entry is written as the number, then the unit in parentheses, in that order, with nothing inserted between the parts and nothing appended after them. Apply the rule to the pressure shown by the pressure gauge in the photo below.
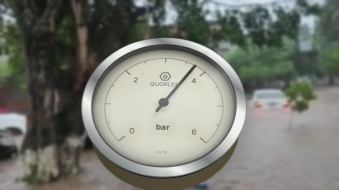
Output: 3.75 (bar)
